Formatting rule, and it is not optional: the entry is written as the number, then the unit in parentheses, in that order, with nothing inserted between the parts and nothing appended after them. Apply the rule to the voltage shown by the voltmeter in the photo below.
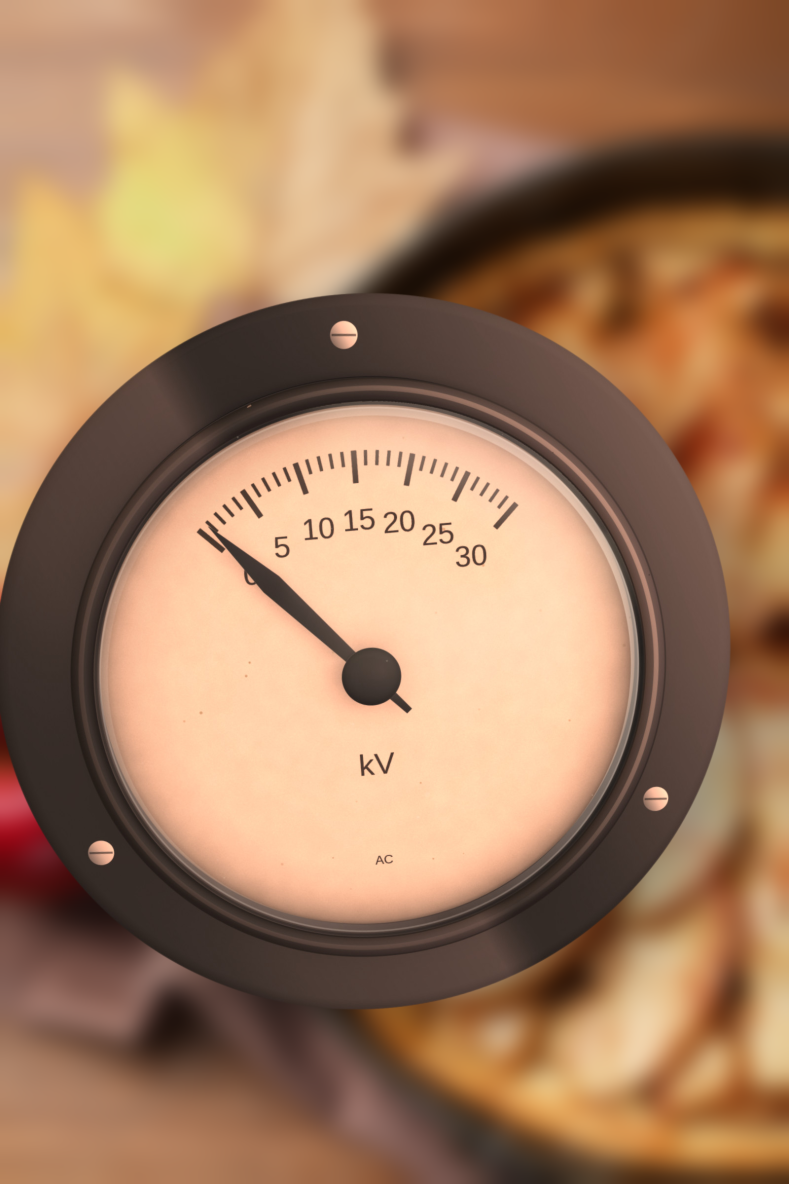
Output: 1 (kV)
